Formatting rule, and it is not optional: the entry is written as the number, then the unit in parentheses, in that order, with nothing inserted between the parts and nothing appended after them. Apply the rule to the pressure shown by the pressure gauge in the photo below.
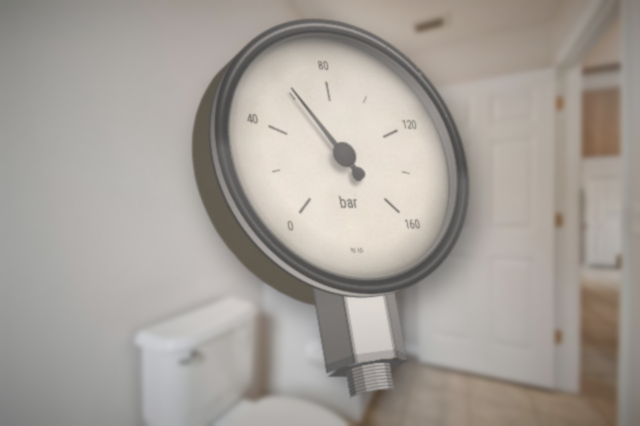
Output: 60 (bar)
